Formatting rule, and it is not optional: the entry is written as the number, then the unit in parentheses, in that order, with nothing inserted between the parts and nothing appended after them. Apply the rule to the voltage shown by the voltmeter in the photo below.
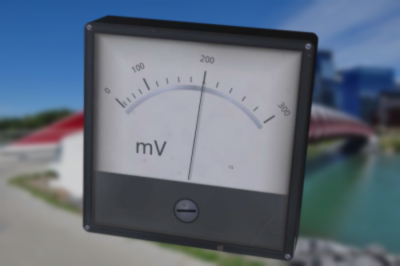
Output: 200 (mV)
